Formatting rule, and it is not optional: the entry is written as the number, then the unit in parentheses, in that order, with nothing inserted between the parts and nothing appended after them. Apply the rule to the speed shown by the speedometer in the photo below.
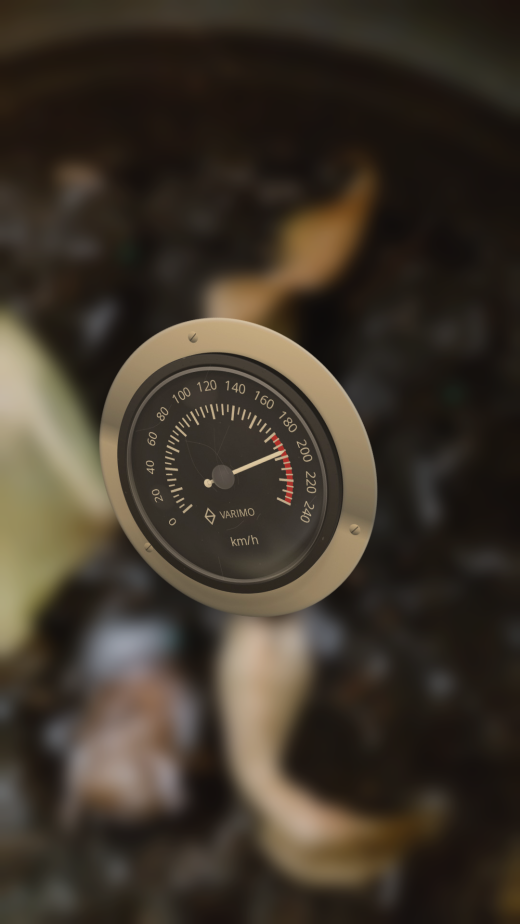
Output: 195 (km/h)
